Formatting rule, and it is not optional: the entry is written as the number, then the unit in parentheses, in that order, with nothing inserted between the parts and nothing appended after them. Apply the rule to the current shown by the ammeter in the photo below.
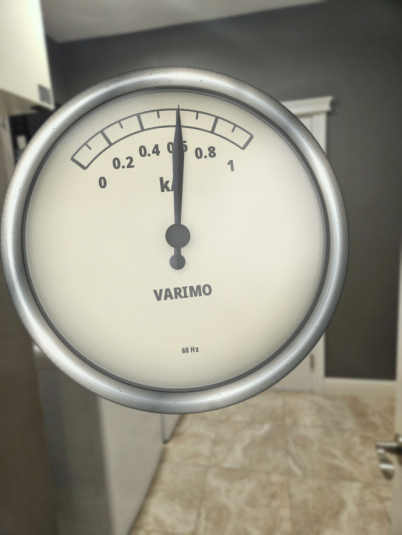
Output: 0.6 (kA)
